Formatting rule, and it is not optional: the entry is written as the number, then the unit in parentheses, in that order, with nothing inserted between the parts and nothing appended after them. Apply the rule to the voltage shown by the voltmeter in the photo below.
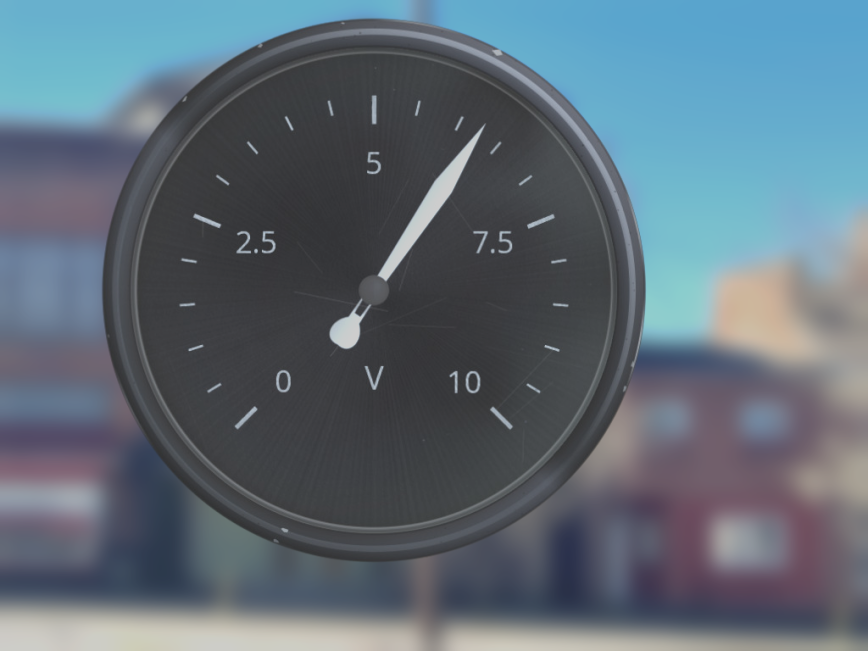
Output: 6.25 (V)
